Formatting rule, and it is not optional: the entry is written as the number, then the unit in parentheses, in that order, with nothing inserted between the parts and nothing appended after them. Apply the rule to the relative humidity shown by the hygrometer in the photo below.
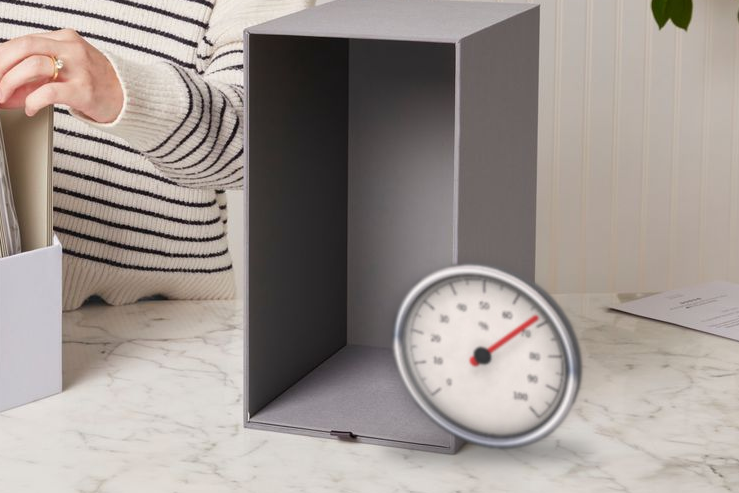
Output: 67.5 (%)
